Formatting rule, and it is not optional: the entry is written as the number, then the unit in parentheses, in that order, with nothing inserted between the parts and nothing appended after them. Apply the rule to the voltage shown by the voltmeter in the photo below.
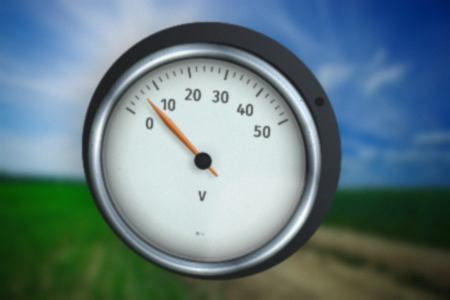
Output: 6 (V)
